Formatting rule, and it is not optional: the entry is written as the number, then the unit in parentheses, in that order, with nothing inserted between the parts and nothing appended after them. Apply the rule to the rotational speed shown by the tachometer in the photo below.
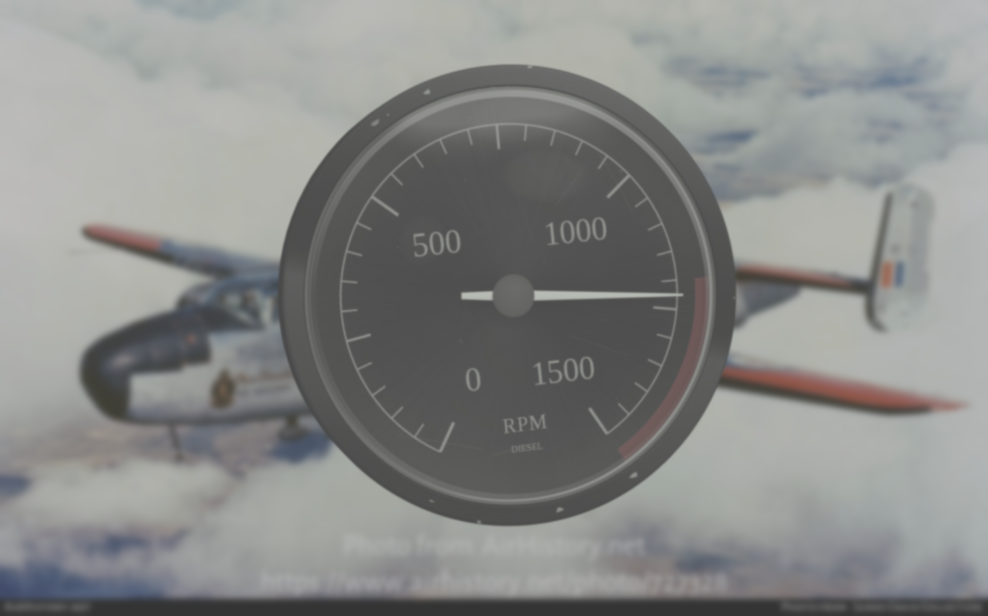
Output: 1225 (rpm)
